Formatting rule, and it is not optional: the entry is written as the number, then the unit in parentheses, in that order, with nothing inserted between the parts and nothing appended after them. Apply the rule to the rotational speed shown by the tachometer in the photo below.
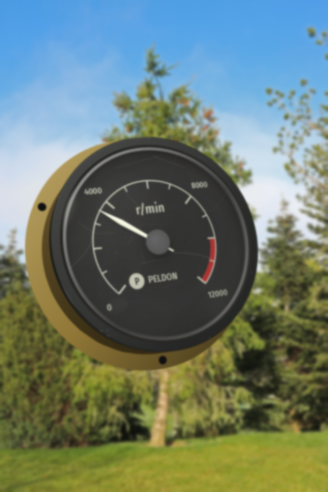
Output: 3500 (rpm)
